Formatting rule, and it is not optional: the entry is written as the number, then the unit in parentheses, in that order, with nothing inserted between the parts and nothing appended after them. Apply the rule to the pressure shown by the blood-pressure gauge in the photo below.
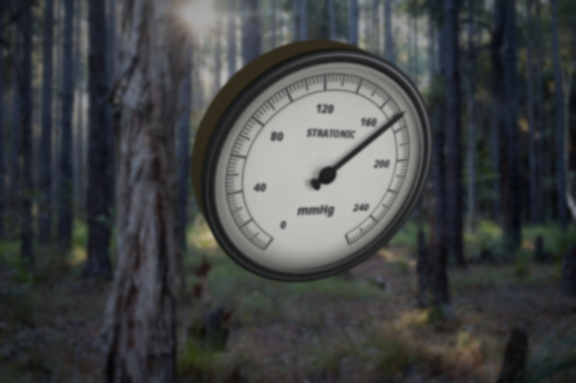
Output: 170 (mmHg)
